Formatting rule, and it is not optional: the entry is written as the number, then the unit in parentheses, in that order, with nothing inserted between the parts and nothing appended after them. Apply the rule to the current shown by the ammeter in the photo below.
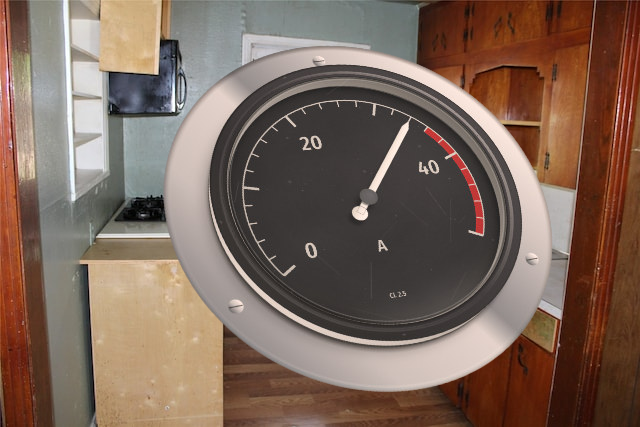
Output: 34 (A)
